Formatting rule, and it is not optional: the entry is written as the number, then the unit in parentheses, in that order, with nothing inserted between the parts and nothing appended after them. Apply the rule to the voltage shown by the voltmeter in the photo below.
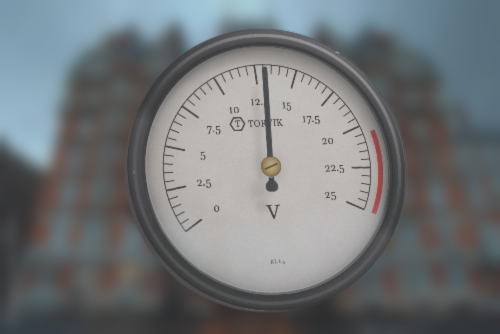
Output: 13 (V)
